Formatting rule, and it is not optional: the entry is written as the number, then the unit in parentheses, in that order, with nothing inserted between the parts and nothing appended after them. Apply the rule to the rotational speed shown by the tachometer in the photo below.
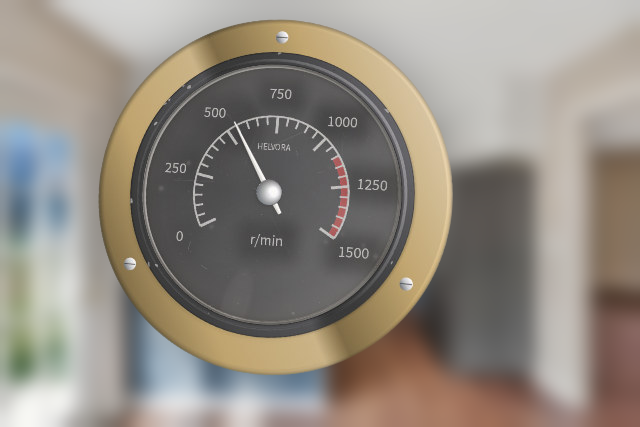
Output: 550 (rpm)
